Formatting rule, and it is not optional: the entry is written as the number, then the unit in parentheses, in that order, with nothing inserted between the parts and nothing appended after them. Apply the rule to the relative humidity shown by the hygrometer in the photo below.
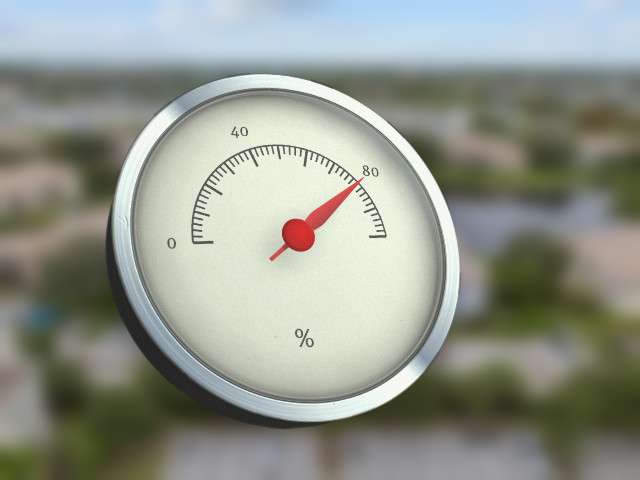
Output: 80 (%)
